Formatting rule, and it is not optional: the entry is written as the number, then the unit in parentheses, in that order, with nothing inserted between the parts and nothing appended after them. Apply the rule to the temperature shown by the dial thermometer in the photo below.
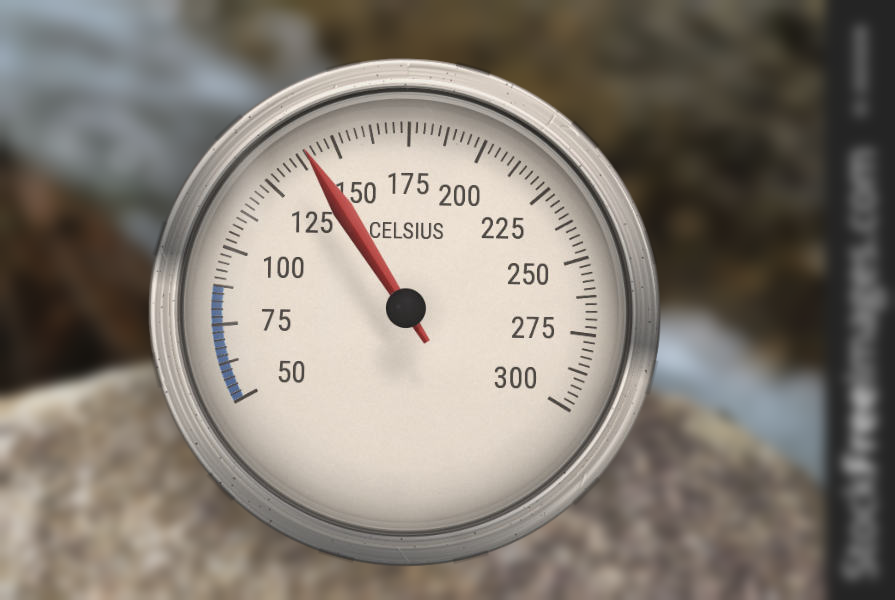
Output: 140 (°C)
